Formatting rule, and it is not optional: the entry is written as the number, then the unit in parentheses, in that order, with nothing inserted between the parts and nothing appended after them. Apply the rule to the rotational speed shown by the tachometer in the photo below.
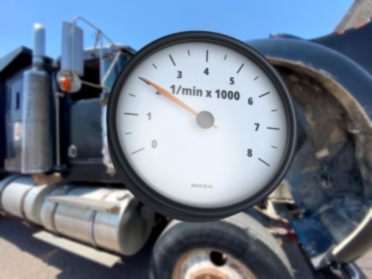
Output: 2000 (rpm)
